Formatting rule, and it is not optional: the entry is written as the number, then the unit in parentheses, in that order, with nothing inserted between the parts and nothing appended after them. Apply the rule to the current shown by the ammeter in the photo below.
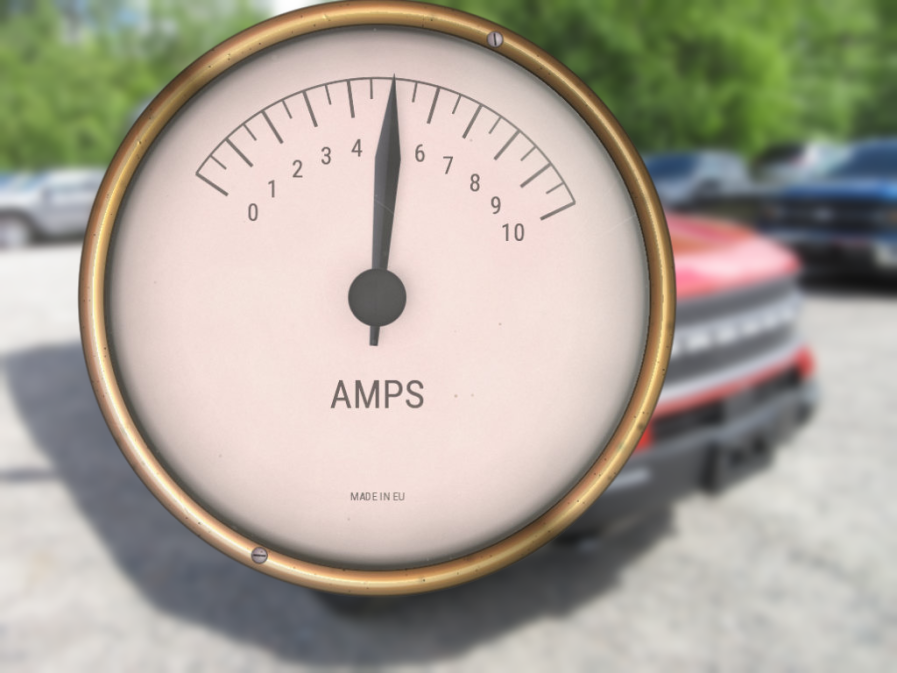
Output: 5 (A)
